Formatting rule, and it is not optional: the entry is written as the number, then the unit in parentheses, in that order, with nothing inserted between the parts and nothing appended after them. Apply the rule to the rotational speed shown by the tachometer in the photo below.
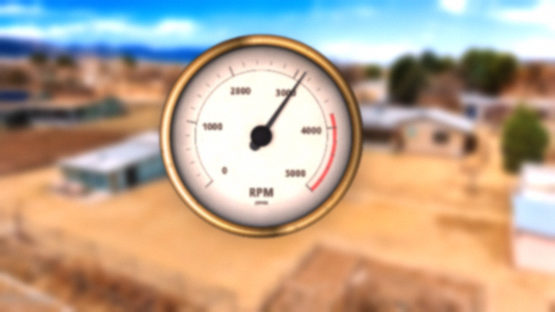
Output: 3100 (rpm)
